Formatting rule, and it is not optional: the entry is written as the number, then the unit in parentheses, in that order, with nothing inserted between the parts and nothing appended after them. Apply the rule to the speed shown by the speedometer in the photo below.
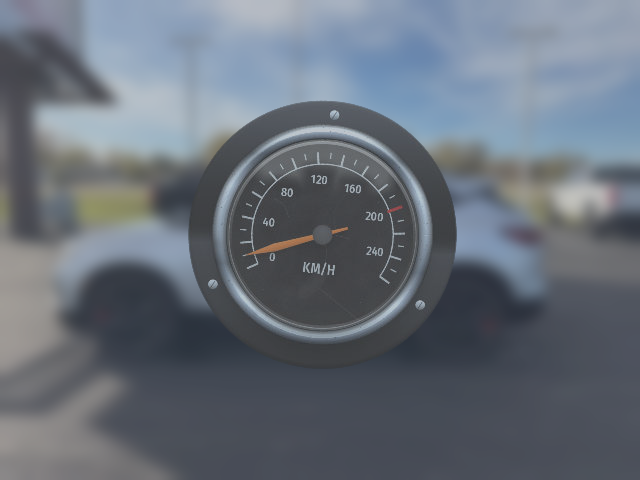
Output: 10 (km/h)
